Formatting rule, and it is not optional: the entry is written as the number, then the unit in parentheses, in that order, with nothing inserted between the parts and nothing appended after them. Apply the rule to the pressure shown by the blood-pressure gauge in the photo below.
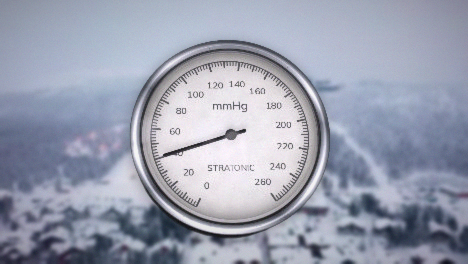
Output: 40 (mmHg)
